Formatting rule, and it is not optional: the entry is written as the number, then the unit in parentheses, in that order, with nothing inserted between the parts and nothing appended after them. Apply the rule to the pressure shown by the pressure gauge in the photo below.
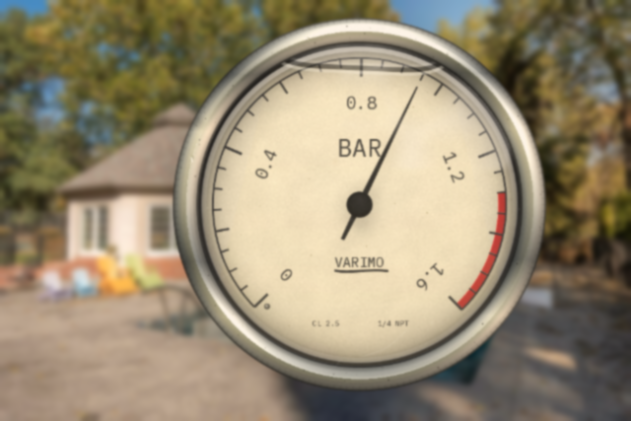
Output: 0.95 (bar)
